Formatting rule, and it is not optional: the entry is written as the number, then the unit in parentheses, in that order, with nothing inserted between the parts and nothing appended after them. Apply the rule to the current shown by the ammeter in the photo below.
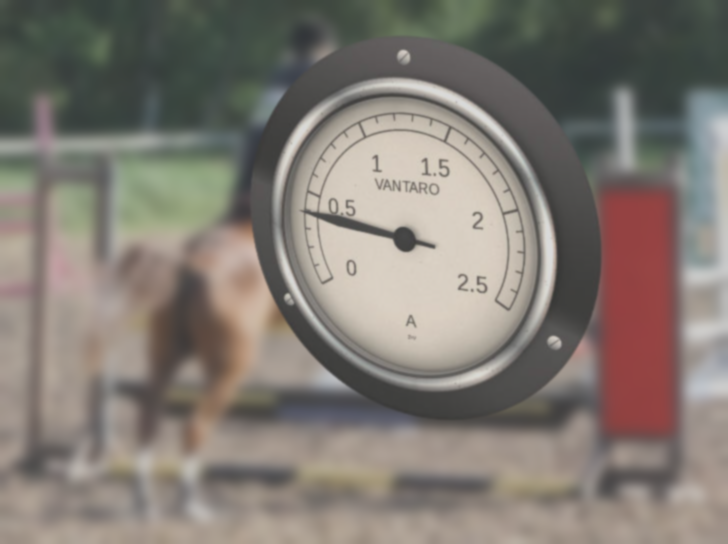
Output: 0.4 (A)
